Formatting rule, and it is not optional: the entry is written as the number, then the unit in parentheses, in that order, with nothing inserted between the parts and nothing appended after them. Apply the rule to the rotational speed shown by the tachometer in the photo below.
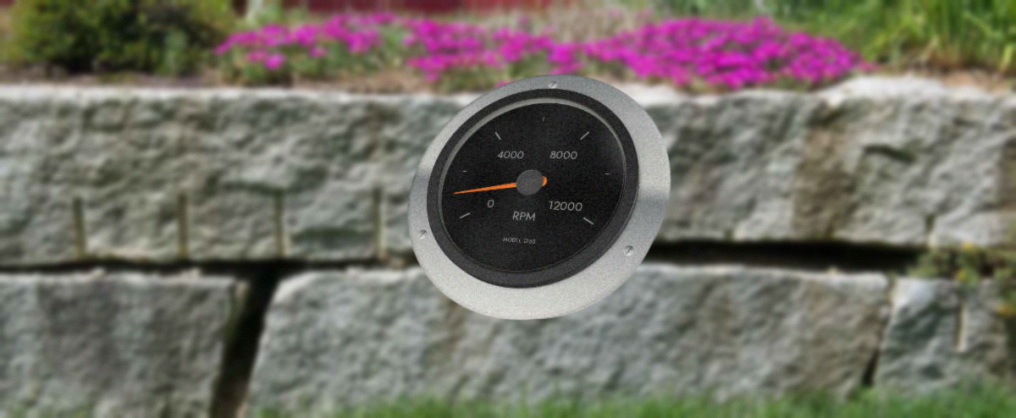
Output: 1000 (rpm)
